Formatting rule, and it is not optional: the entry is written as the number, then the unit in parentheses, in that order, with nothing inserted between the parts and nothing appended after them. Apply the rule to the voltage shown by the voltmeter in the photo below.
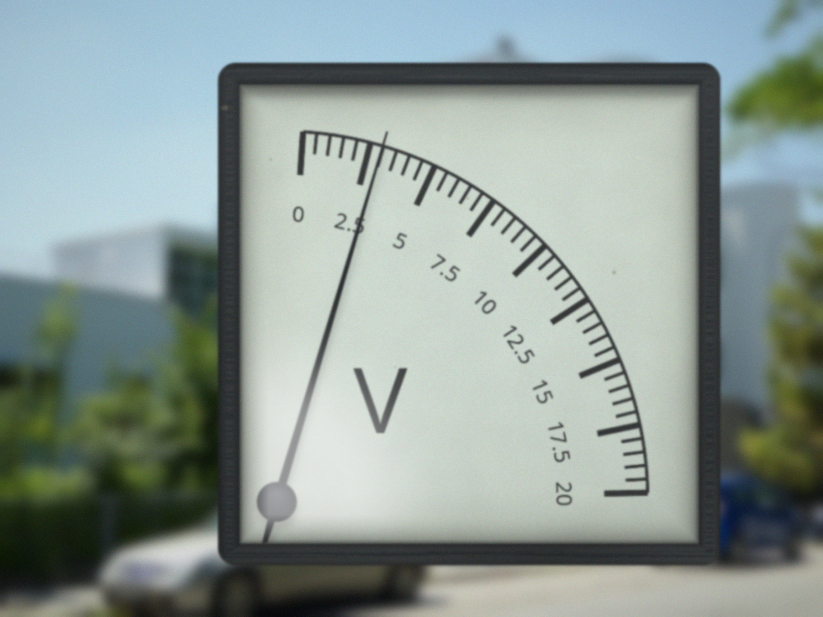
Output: 3 (V)
